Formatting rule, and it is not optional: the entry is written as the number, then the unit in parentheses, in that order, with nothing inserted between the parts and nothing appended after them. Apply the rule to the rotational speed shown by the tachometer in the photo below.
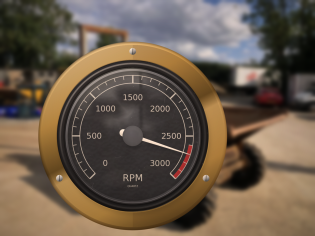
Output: 2700 (rpm)
